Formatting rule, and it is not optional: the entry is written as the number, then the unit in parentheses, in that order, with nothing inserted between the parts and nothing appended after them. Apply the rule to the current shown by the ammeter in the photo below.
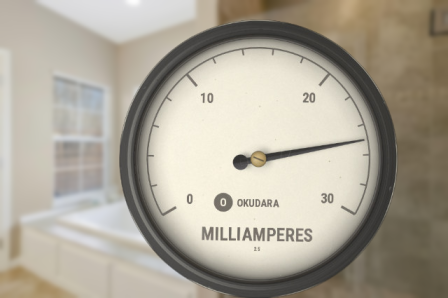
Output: 25 (mA)
